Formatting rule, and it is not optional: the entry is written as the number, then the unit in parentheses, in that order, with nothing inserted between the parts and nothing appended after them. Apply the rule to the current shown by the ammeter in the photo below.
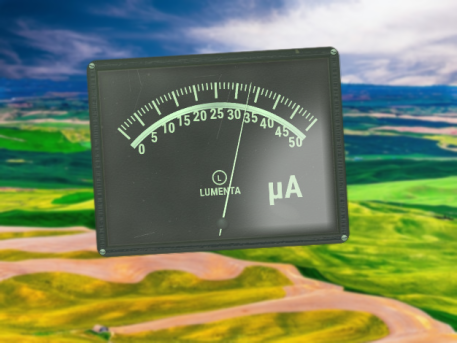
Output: 33 (µA)
